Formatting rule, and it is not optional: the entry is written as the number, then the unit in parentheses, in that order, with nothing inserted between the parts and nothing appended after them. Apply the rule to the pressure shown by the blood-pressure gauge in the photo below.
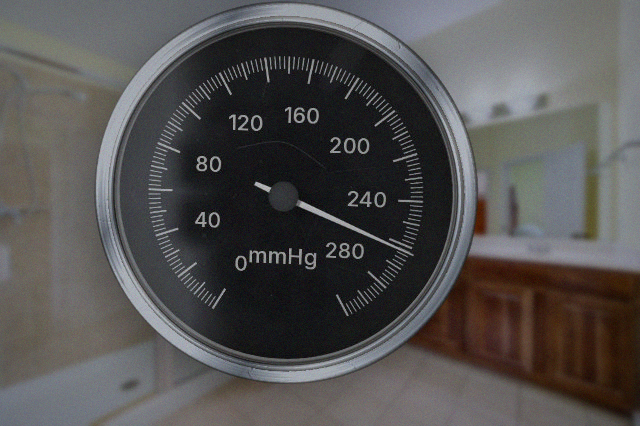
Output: 262 (mmHg)
